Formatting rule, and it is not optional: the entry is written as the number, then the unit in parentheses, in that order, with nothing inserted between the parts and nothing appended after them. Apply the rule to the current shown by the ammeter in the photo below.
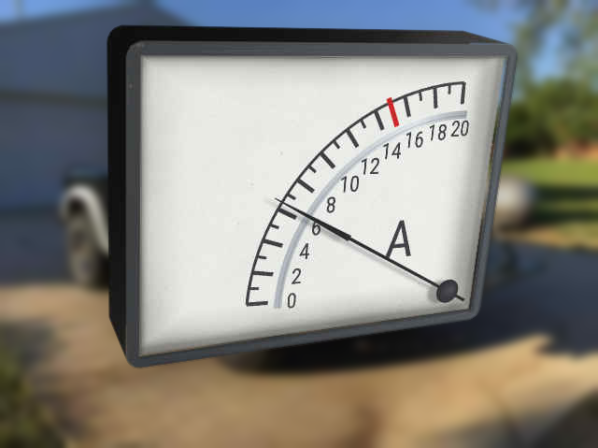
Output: 6.5 (A)
